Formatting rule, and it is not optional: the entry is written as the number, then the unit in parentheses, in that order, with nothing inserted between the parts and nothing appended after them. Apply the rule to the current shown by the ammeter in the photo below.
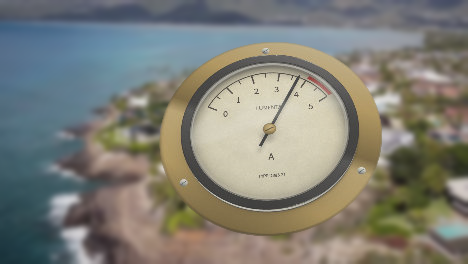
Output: 3.75 (A)
